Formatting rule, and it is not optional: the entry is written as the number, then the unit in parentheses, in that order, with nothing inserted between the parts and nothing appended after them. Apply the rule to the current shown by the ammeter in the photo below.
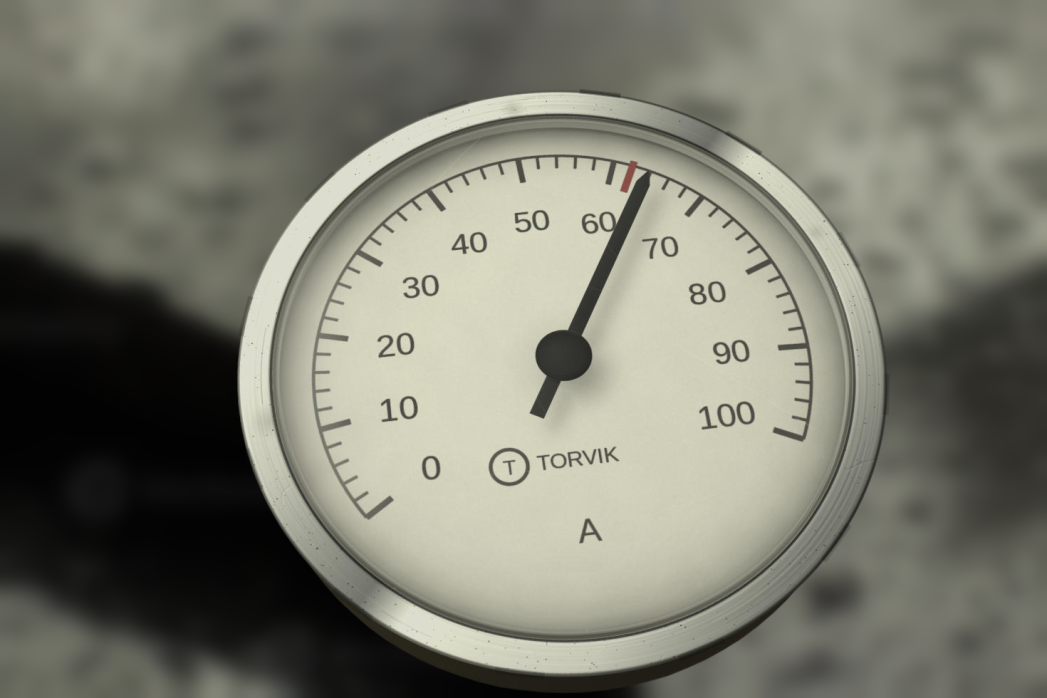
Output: 64 (A)
